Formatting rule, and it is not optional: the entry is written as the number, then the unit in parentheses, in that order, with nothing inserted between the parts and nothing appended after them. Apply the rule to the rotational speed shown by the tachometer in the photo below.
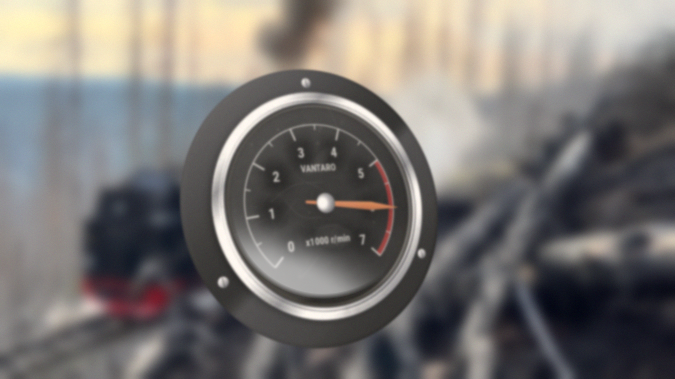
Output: 6000 (rpm)
